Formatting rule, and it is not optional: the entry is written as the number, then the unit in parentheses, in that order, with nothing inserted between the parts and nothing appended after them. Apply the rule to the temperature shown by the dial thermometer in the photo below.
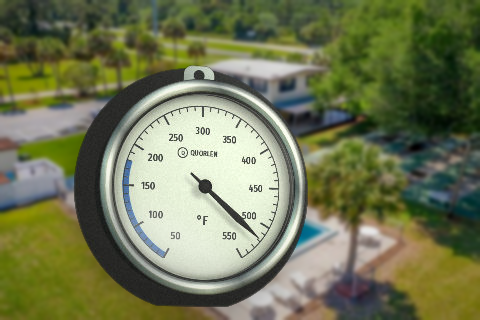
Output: 520 (°F)
